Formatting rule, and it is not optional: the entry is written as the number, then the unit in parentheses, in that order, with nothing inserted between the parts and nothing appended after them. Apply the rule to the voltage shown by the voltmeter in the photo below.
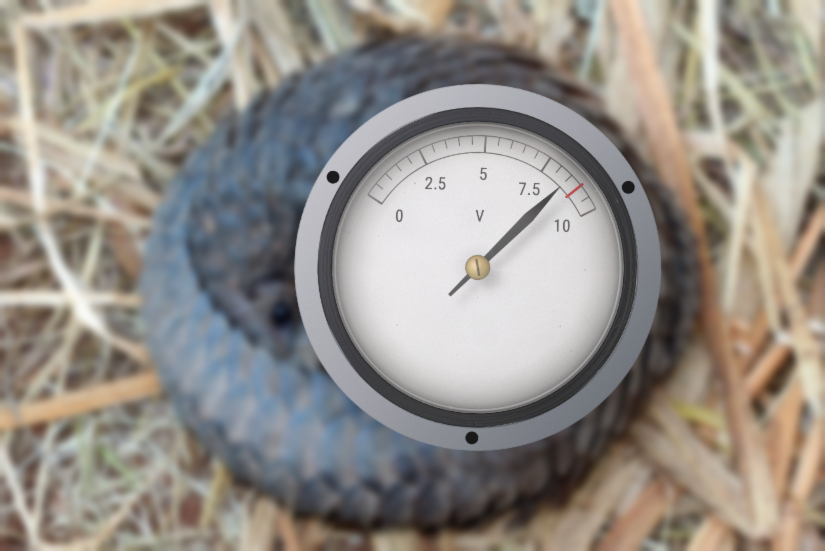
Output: 8.5 (V)
